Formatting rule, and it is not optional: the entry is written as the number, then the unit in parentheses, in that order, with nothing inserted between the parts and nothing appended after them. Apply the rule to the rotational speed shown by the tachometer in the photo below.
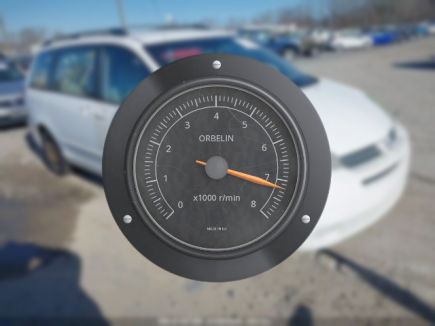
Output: 7200 (rpm)
